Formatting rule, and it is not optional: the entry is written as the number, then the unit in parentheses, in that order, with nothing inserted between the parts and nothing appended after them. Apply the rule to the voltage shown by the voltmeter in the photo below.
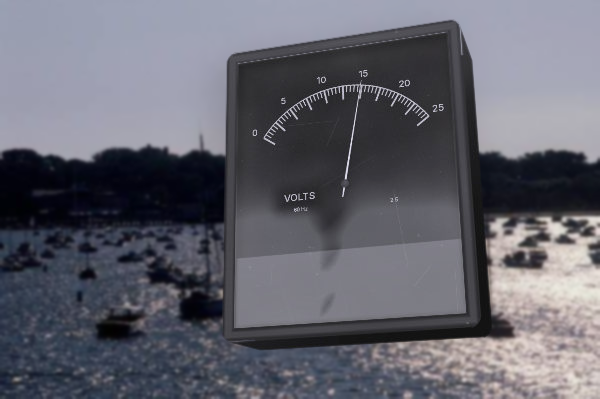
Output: 15 (V)
